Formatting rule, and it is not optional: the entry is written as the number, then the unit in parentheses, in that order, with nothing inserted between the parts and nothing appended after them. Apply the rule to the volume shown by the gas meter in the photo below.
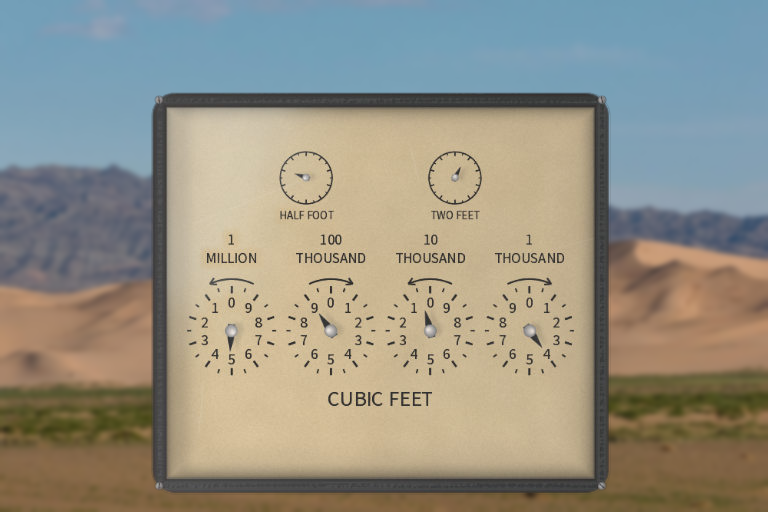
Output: 490400 (ft³)
